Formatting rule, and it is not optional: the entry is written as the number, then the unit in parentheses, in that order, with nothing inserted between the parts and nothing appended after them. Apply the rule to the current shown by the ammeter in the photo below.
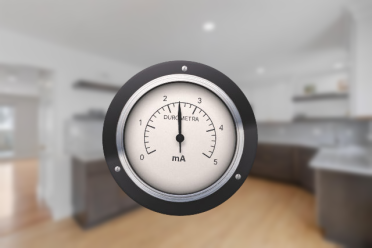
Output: 2.4 (mA)
